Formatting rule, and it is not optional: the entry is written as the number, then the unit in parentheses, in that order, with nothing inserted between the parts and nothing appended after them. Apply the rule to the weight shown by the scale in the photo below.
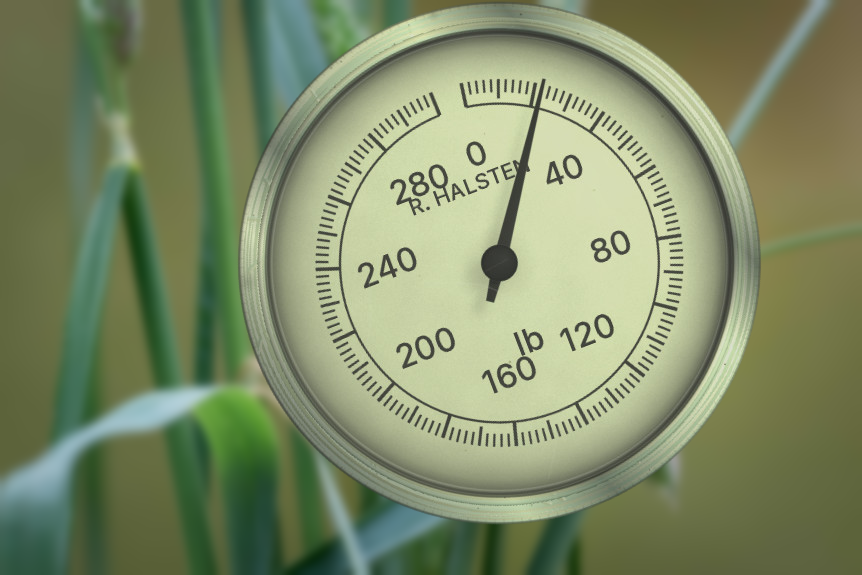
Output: 22 (lb)
